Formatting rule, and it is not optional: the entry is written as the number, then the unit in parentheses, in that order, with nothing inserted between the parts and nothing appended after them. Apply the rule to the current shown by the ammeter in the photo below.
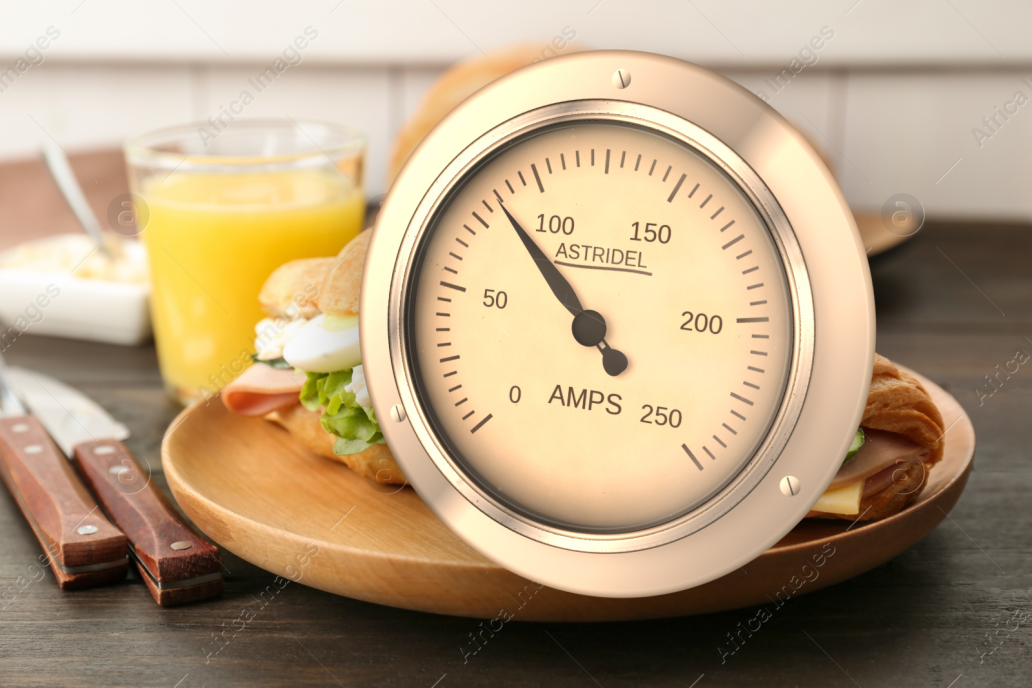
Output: 85 (A)
